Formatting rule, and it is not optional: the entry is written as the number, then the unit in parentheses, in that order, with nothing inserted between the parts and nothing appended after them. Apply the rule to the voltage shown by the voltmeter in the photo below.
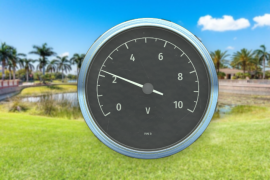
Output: 2.25 (V)
